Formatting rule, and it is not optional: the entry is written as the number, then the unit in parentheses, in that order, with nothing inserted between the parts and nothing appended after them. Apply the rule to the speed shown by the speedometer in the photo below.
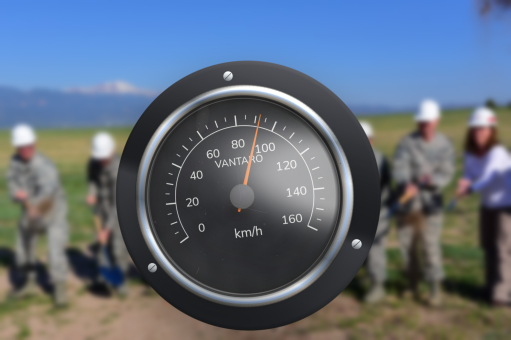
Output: 92.5 (km/h)
